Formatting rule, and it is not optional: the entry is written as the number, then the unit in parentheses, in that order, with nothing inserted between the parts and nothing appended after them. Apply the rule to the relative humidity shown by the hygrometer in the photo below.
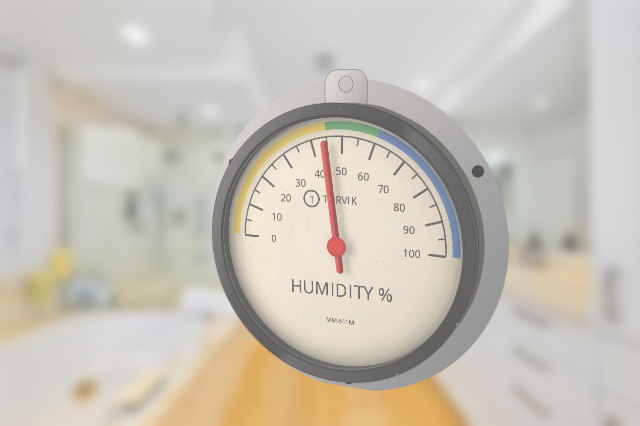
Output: 45 (%)
